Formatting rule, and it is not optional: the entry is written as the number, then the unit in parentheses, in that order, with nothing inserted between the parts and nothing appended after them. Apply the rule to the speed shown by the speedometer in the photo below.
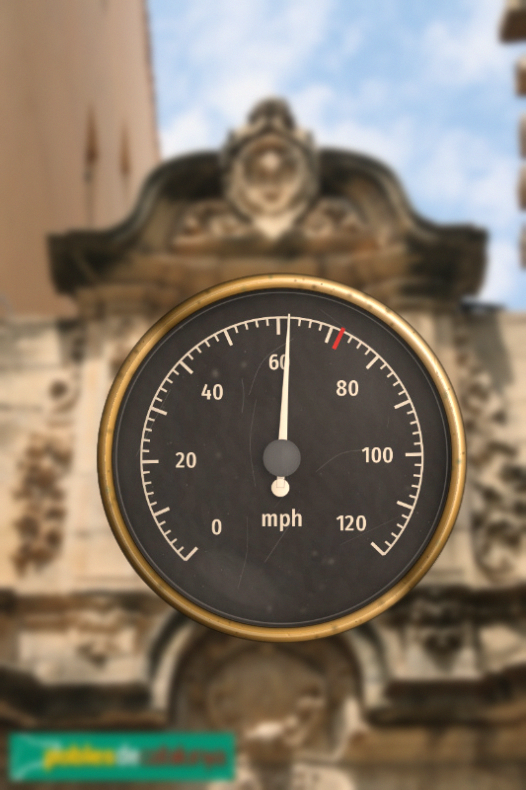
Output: 62 (mph)
